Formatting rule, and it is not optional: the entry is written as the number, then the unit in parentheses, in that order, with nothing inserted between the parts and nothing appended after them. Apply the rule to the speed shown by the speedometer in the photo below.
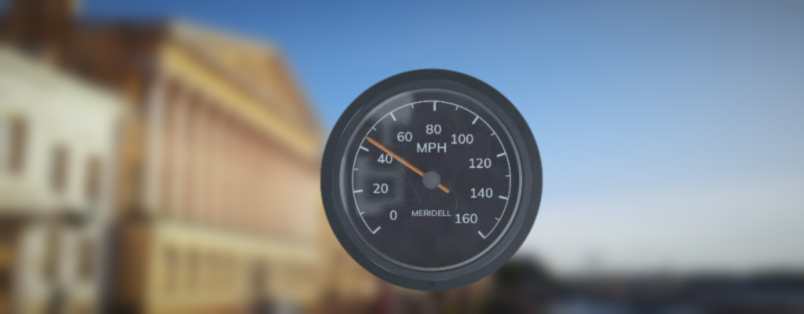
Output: 45 (mph)
